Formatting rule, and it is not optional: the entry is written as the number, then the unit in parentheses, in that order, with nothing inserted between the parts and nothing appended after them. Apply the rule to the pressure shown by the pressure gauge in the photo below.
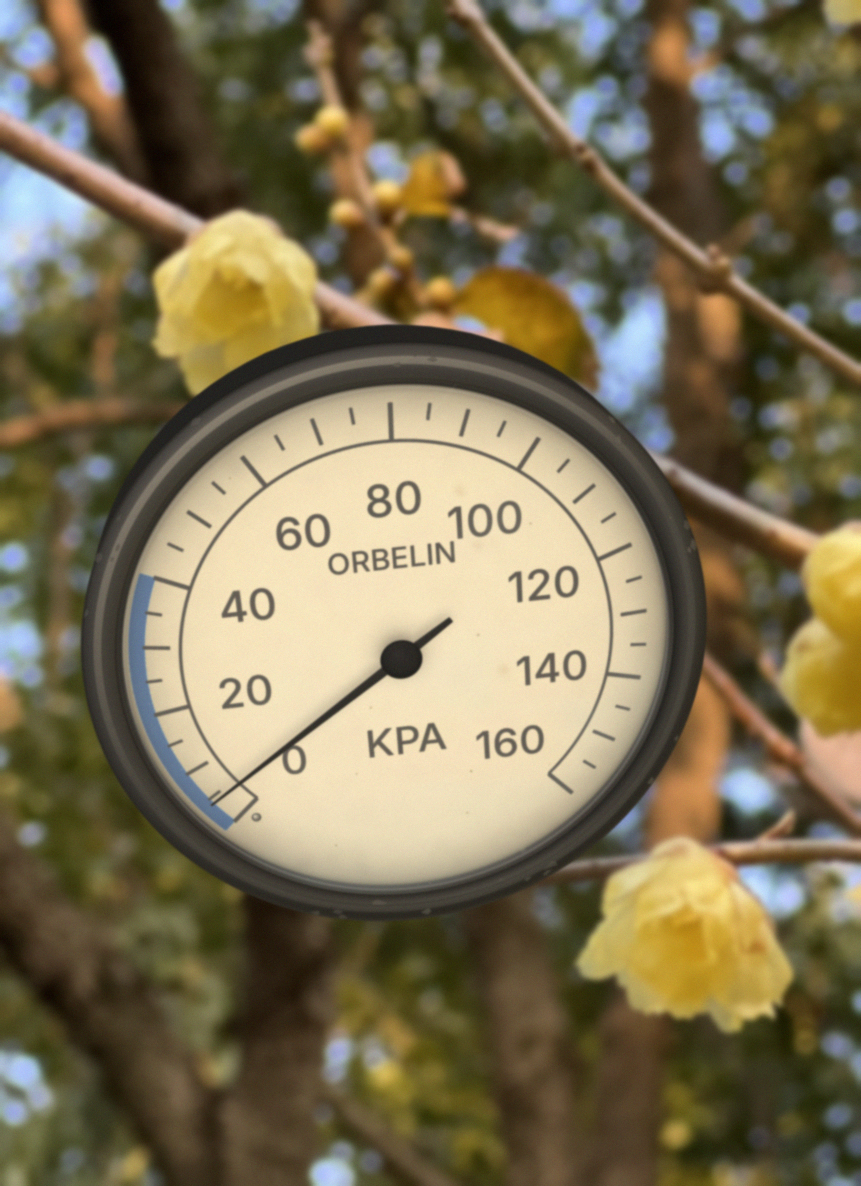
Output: 5 (kPa)
